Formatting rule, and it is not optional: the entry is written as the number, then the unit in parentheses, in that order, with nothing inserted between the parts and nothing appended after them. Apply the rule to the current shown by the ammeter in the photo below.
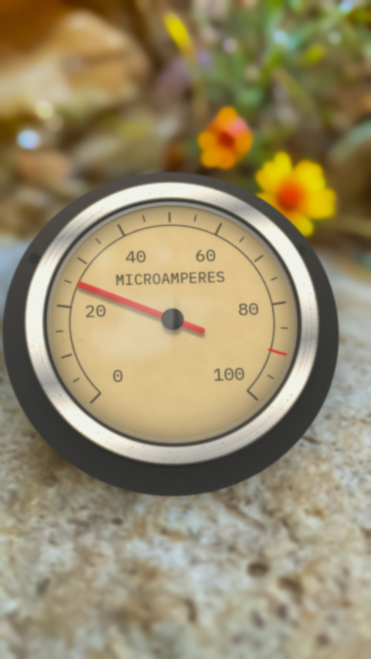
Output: 25 (µA)
